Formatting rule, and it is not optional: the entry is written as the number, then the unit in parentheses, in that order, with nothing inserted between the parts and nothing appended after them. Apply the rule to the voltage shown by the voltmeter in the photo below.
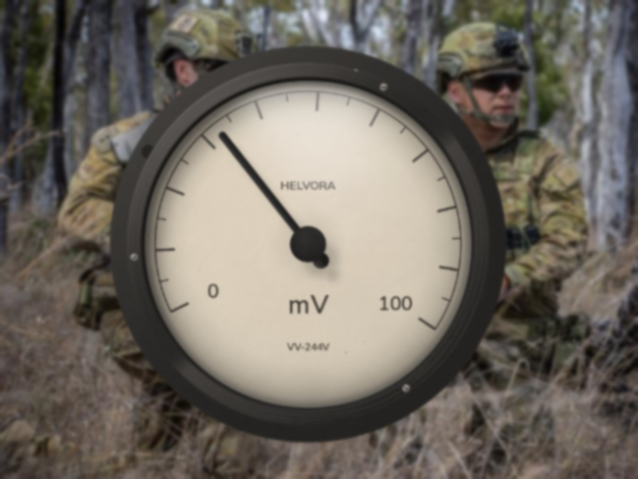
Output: 32.5 (mV)
